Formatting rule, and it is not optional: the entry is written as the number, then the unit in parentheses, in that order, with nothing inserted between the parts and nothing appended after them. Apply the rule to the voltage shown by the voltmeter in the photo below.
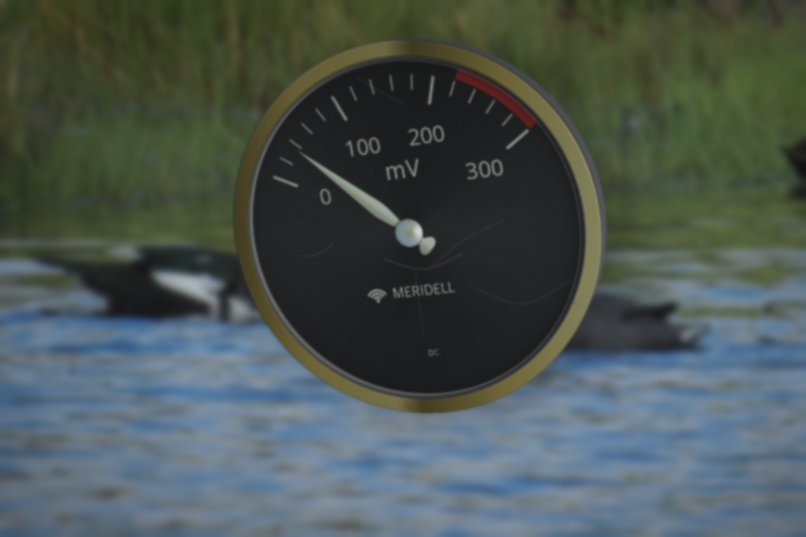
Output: 40 (mV)
